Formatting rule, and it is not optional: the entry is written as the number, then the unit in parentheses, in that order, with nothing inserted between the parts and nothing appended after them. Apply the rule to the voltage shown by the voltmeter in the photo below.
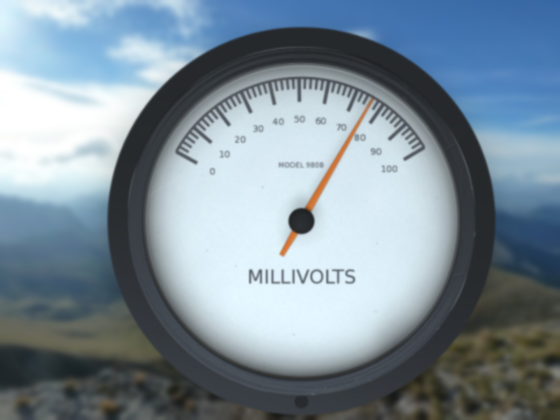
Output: 76 (mV)
